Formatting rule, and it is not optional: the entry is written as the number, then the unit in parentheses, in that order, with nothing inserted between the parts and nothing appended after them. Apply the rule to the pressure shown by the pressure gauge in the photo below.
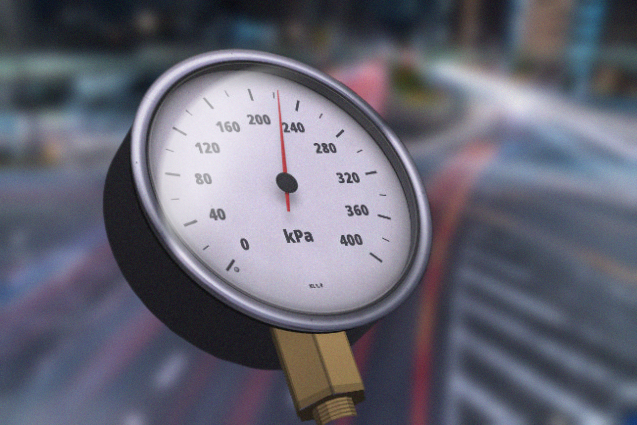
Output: 220 (kPa)
